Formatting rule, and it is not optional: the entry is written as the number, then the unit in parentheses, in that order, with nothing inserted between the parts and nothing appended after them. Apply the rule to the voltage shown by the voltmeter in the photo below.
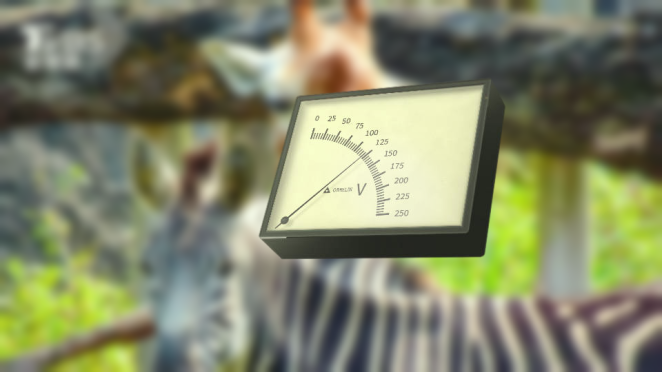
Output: 125 (V)
